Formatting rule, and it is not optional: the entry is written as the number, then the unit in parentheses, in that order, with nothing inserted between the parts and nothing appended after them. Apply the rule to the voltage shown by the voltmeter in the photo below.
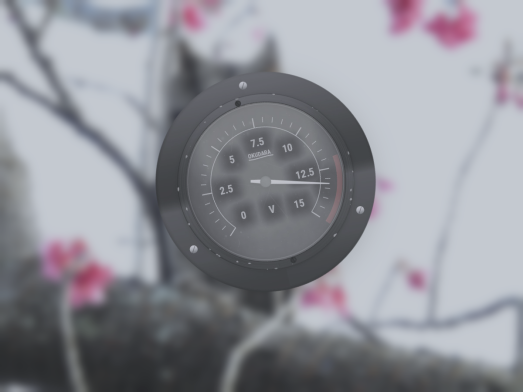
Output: 13.25 (V)
